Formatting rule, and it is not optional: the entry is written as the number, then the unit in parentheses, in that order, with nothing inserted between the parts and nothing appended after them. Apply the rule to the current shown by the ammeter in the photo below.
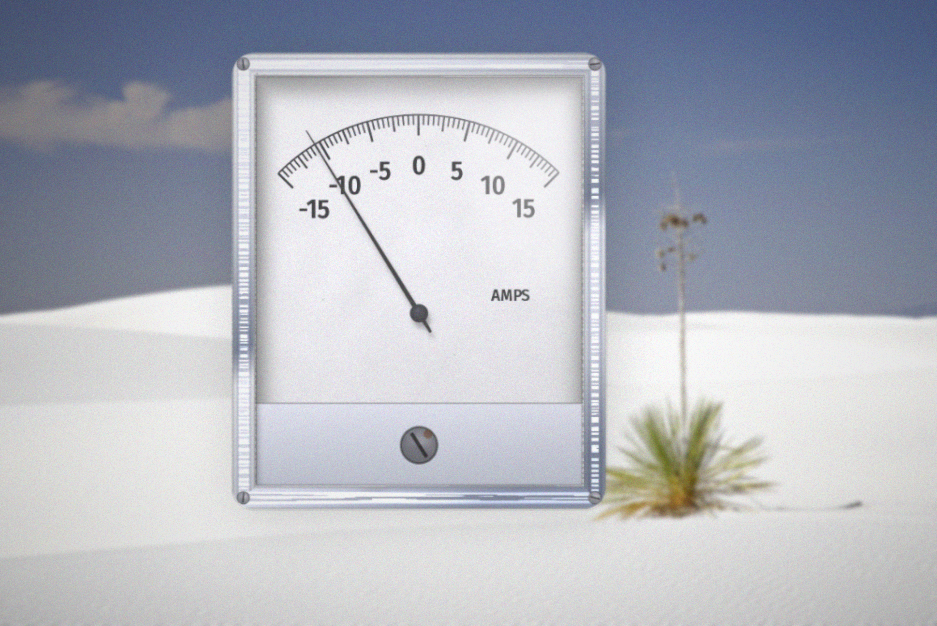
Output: -10.5 (A)
